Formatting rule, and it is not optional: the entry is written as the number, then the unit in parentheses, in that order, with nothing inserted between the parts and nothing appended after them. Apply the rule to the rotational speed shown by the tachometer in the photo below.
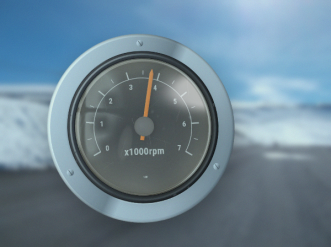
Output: 3750 (rpm)
